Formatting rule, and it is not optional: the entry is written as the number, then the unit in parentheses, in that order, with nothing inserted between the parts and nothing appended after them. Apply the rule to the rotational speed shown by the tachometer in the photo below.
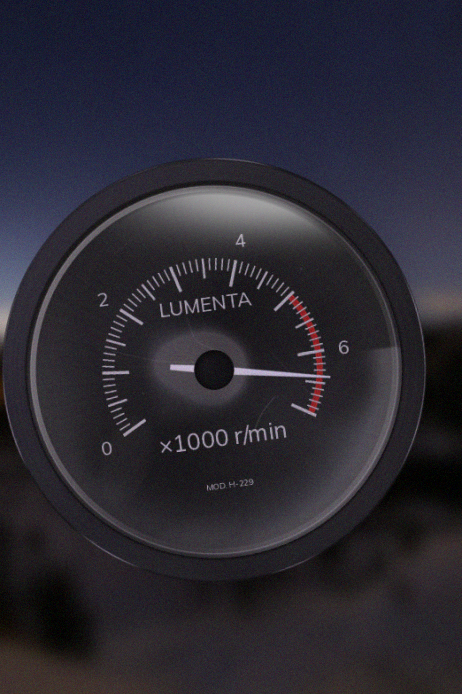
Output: 6400 (rpm)
